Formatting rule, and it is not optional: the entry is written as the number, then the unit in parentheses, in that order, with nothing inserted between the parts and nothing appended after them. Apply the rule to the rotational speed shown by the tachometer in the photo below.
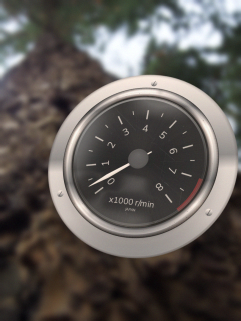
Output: 250 (rpm)
